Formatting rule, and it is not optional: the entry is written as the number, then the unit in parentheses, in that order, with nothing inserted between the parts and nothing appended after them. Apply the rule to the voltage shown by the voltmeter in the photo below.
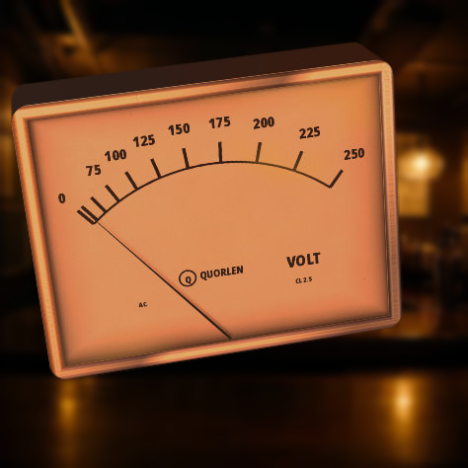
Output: 25 (V)
